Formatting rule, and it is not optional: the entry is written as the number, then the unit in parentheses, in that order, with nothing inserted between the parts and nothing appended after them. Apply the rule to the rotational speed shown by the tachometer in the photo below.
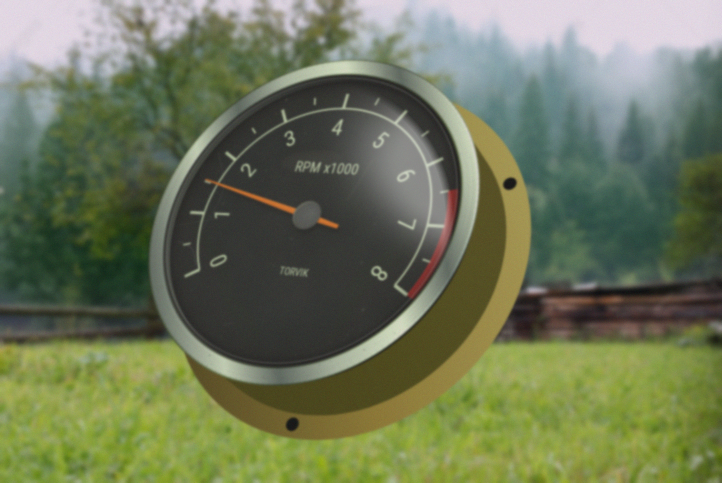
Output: 1500 (rpm)
